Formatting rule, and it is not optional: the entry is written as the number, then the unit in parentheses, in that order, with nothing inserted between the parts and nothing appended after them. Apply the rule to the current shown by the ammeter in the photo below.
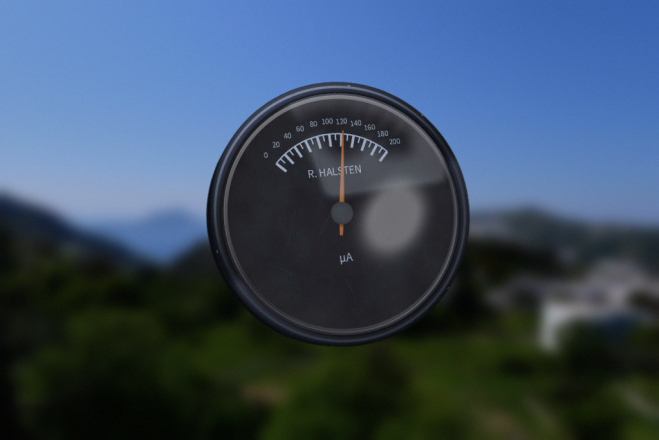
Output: 120 (µA)
